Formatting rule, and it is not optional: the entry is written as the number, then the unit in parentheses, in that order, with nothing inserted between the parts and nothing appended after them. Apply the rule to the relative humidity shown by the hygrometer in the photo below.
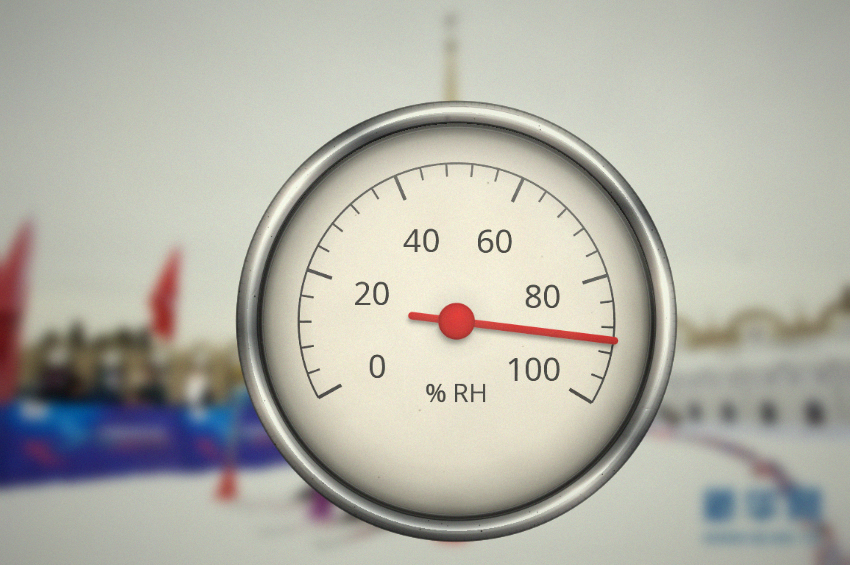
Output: 90 (%)
